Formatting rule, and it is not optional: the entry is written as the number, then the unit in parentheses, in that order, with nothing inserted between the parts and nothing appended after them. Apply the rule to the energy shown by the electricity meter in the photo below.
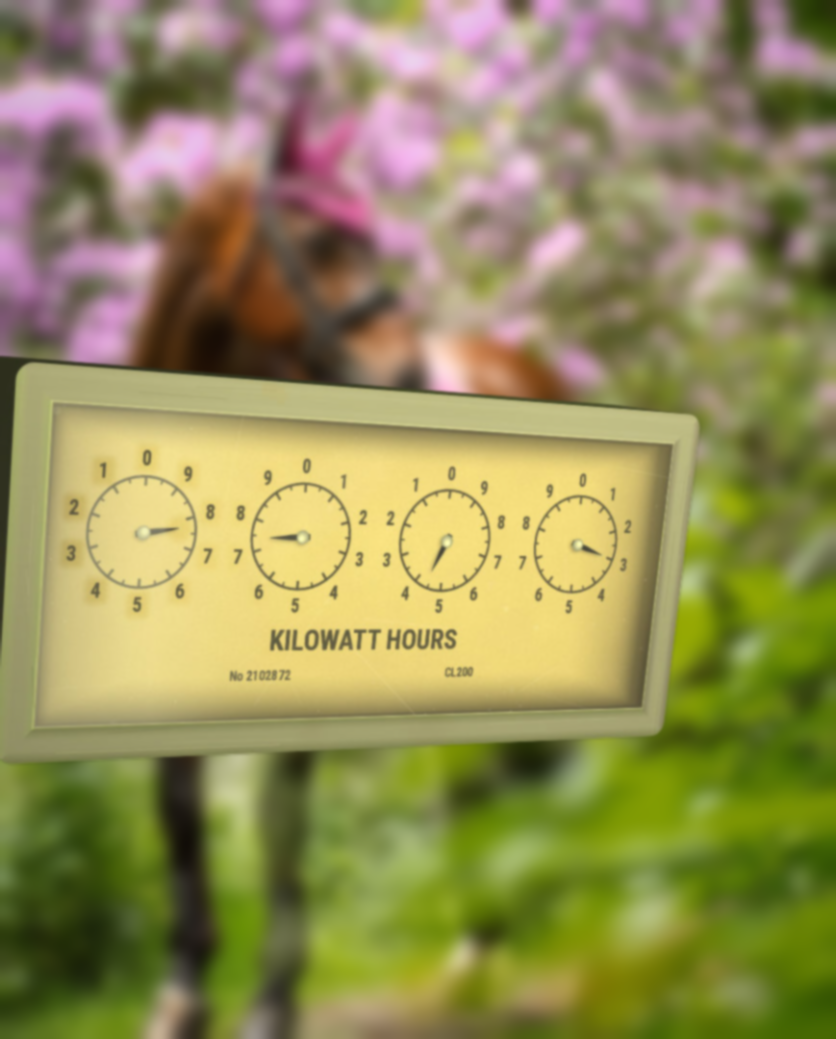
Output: 7743 (kWh)
